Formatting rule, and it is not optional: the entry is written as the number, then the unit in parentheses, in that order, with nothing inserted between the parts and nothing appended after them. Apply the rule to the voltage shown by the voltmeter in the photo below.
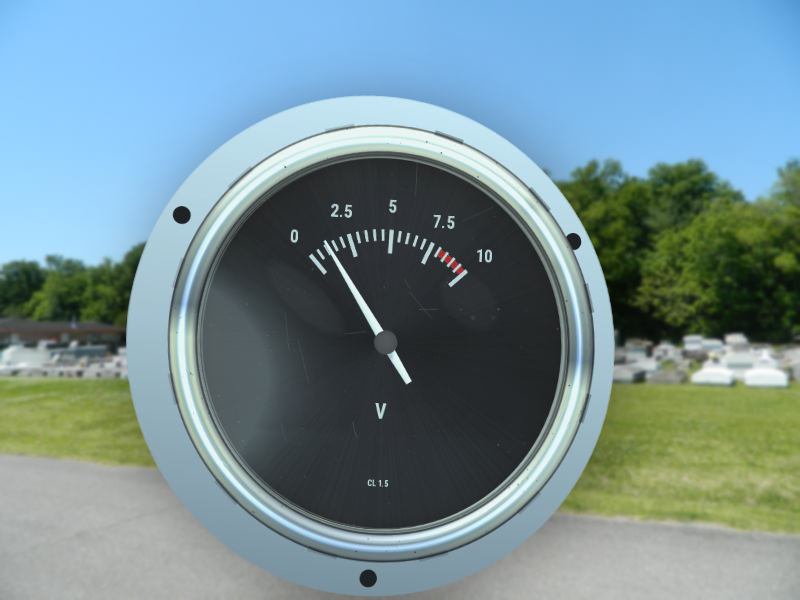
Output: 1 (V)
